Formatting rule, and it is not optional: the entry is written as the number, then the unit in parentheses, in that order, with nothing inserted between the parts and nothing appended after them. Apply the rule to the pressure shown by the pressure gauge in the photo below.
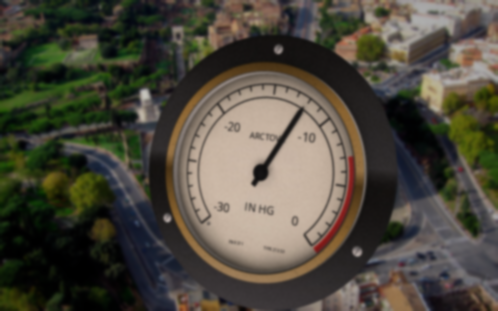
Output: -12 (inHg)
